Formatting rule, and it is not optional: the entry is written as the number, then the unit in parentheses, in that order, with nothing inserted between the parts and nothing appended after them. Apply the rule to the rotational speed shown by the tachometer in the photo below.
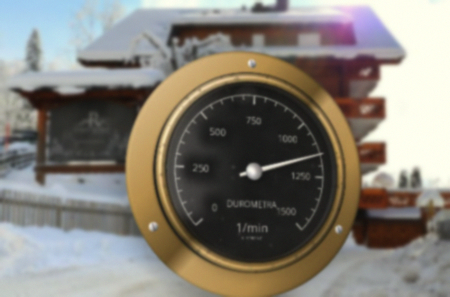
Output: 1150 (rpm)
